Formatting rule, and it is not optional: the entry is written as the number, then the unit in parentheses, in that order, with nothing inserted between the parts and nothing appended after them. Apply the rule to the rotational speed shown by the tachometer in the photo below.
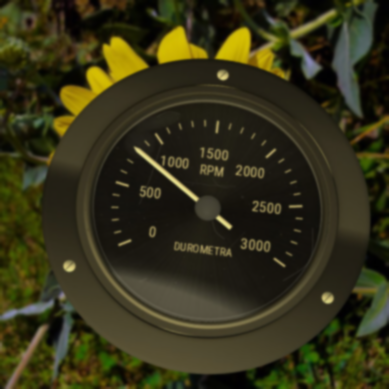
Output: 800 (rpm)
